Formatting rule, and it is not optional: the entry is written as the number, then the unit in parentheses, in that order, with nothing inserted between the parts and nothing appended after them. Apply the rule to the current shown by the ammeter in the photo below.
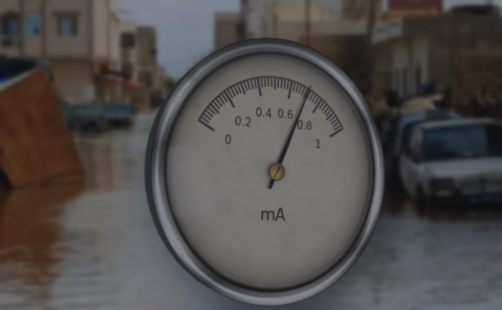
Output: 0.7 (mA)
